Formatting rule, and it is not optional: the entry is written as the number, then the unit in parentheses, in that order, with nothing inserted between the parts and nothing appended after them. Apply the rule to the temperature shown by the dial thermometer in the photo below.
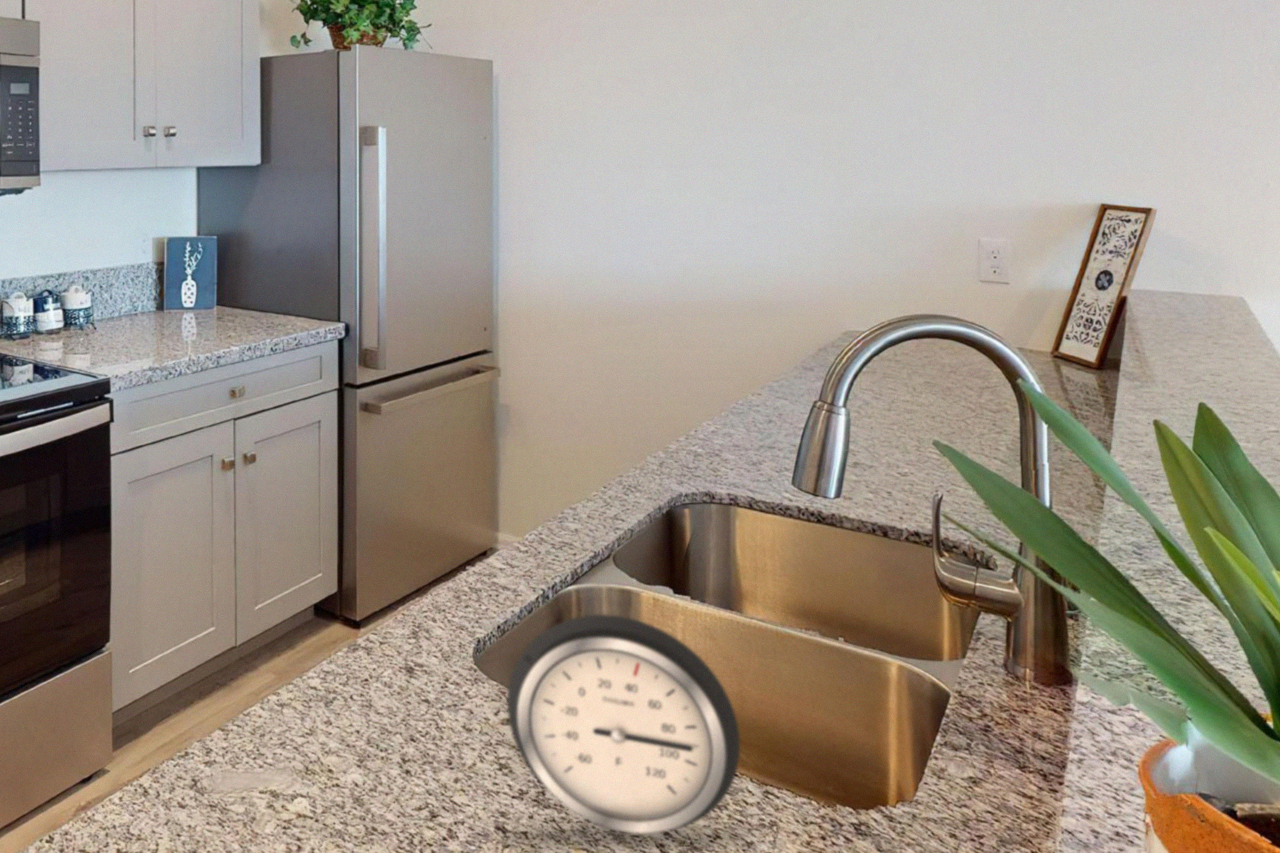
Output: 90 (°F)
